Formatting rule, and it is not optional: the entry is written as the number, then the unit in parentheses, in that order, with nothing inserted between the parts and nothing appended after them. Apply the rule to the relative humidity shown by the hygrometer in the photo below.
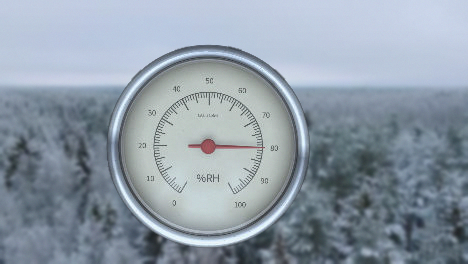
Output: 80 (%)
